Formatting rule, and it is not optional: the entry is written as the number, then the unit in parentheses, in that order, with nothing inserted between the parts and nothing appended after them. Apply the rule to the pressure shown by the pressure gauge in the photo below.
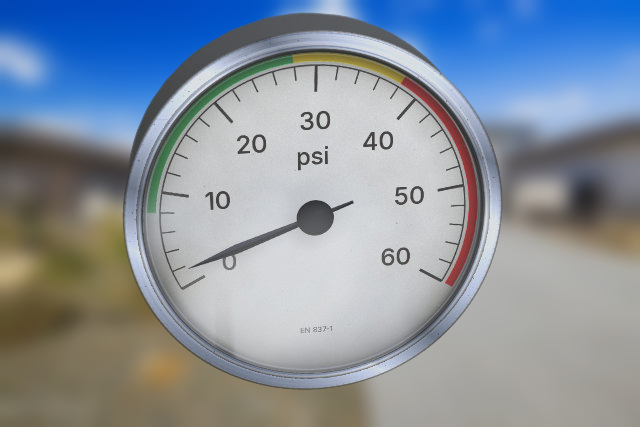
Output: 2 (psi)
